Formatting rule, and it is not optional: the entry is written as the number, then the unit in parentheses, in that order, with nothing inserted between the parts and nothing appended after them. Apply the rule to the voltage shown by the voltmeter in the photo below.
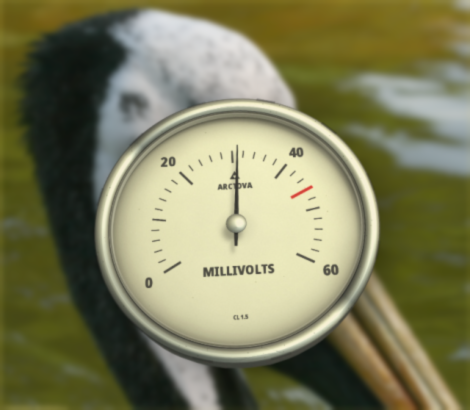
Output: 31 (mV)
